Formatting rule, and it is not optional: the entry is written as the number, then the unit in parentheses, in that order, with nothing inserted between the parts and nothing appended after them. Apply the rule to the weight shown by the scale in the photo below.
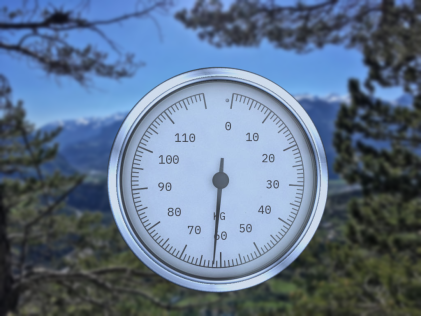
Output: 62 (kg)
